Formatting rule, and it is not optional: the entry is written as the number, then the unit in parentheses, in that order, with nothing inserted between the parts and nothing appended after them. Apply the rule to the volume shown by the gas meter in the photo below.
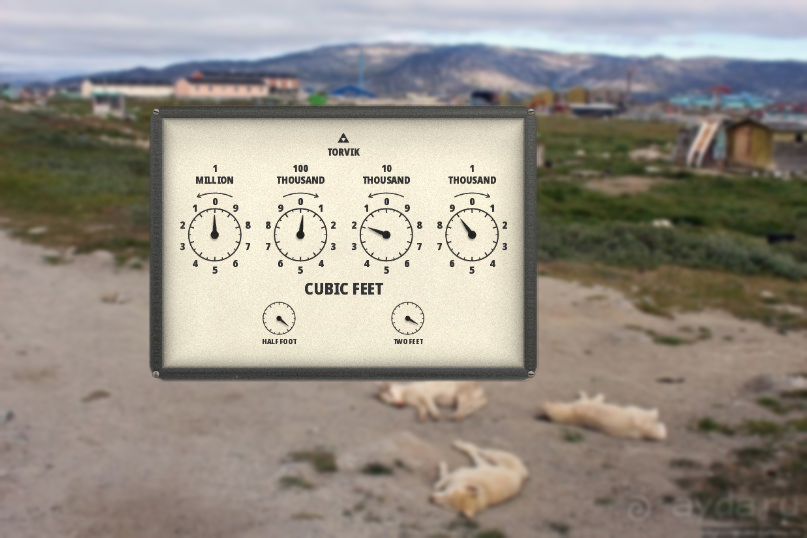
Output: 1900 (ft³)
